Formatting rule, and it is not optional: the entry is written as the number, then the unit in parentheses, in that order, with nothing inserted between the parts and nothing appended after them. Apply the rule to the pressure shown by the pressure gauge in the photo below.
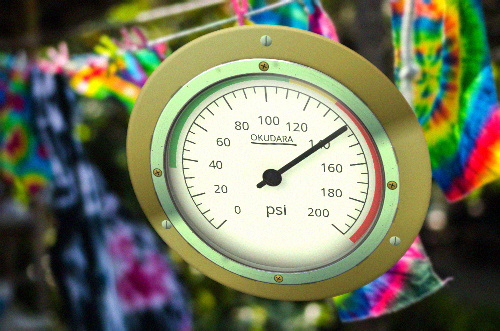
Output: 140 (psi)
